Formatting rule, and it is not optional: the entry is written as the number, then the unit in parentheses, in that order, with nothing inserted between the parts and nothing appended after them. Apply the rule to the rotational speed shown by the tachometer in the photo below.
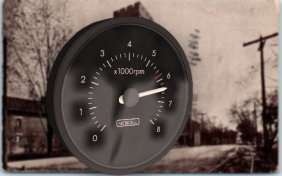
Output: 6400 (rpm)
